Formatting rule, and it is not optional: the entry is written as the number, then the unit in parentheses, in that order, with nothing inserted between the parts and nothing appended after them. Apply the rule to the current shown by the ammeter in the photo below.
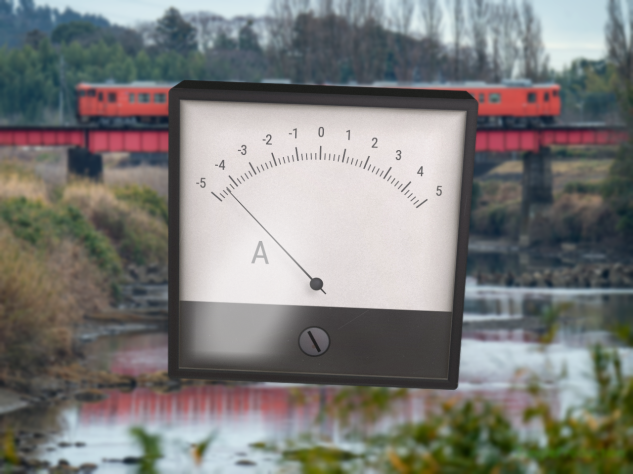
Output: -4.4 (A)
